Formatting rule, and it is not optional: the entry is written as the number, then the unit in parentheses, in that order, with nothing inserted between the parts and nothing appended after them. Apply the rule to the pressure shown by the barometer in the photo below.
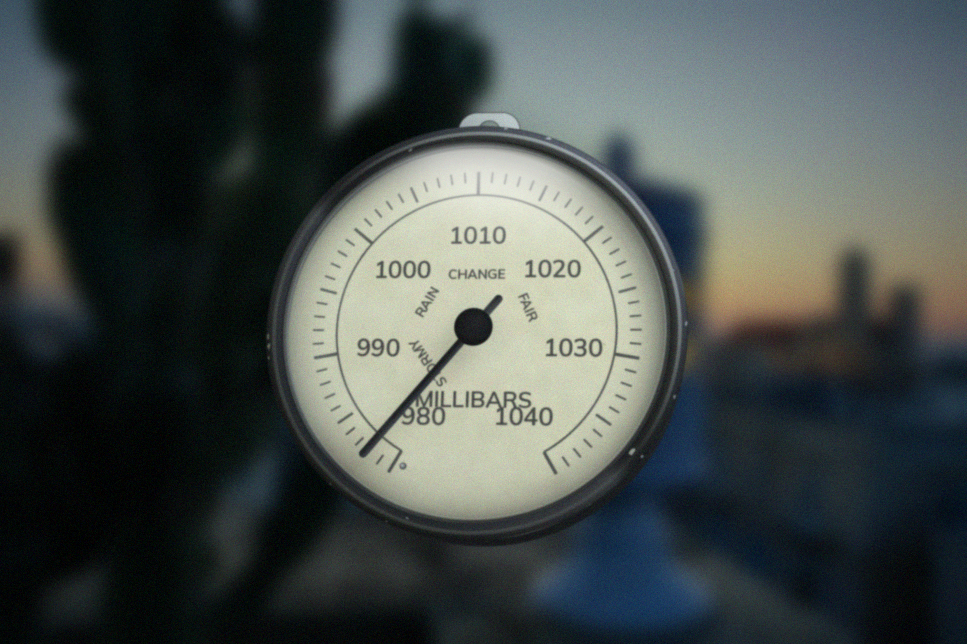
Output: 982 (mbar)
